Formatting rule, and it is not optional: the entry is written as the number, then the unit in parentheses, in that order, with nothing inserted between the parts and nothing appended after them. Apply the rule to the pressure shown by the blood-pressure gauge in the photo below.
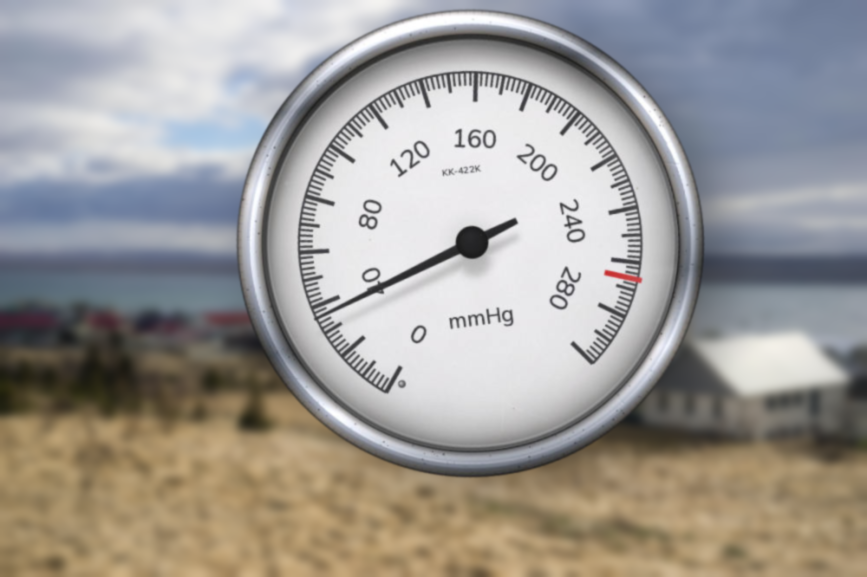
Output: 36 (mmHg)
